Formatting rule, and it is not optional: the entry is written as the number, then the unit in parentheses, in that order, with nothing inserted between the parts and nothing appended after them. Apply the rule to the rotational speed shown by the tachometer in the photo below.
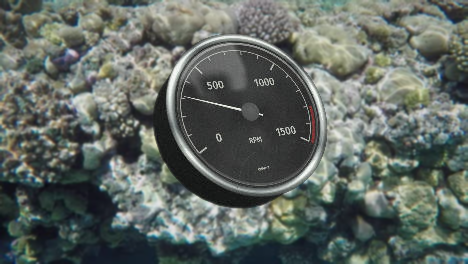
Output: 300 (rpm)
